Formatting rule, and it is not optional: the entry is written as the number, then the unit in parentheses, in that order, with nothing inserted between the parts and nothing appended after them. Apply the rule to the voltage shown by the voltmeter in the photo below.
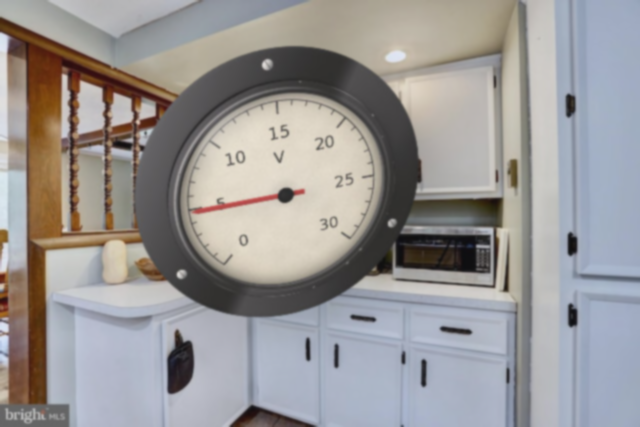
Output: 5 (V)
